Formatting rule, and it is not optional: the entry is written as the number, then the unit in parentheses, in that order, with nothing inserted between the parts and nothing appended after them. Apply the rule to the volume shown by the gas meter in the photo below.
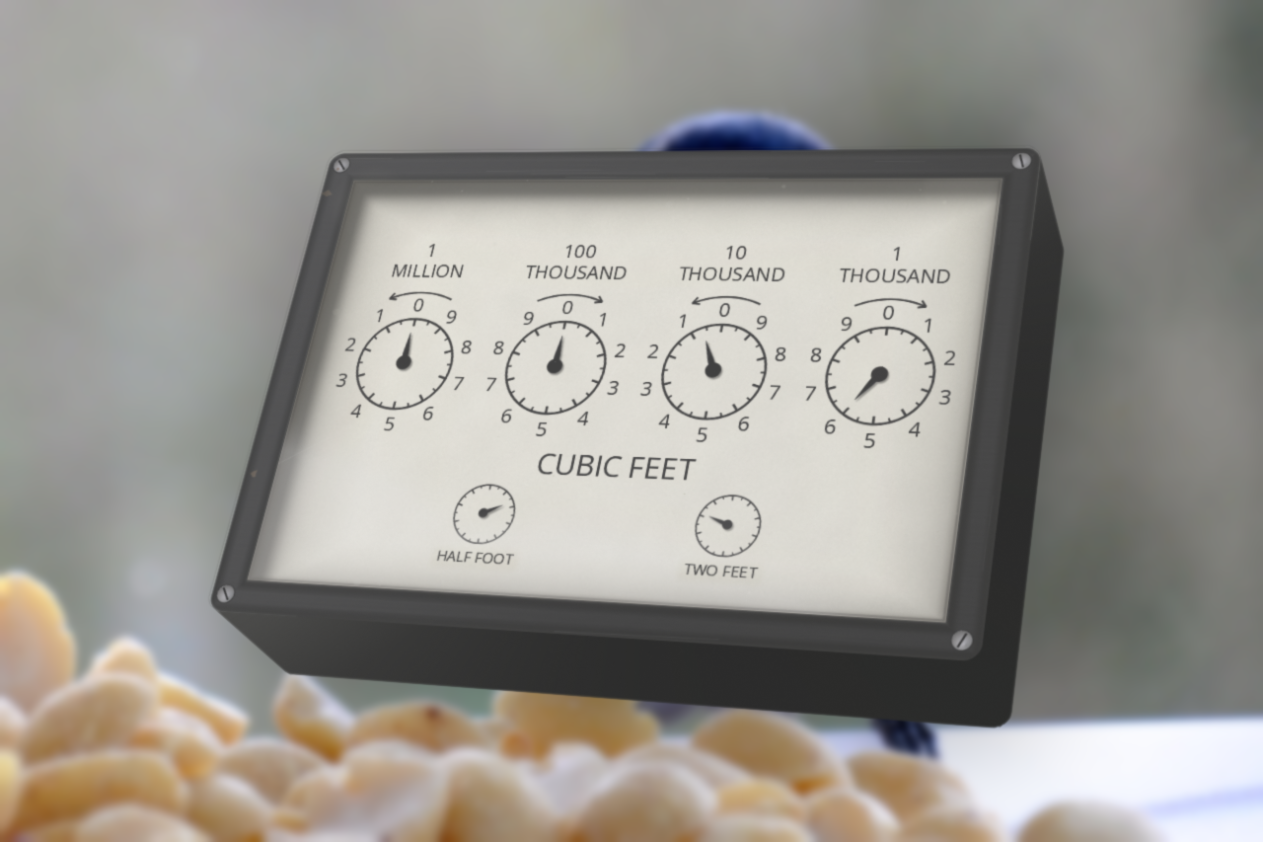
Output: 600 (ft³)
